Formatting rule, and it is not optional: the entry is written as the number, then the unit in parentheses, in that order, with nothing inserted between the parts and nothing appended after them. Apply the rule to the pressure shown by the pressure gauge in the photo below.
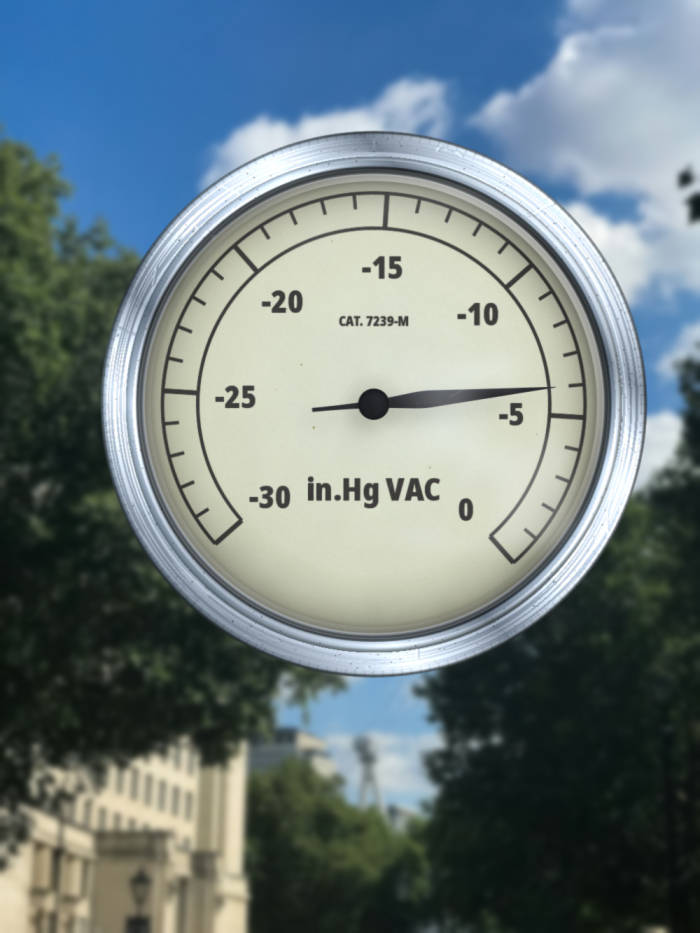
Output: -6 (inHg)
